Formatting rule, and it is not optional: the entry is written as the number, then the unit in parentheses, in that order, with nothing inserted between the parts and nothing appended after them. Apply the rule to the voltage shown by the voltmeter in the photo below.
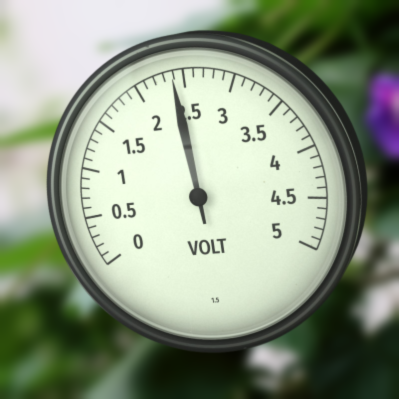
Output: 2.4 (V)
